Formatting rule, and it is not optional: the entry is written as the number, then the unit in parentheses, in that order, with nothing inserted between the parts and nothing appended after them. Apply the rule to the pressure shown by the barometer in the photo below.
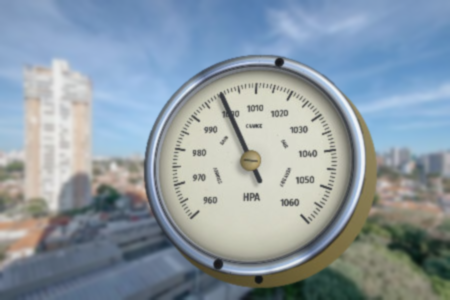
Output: 1000 (hPa)
